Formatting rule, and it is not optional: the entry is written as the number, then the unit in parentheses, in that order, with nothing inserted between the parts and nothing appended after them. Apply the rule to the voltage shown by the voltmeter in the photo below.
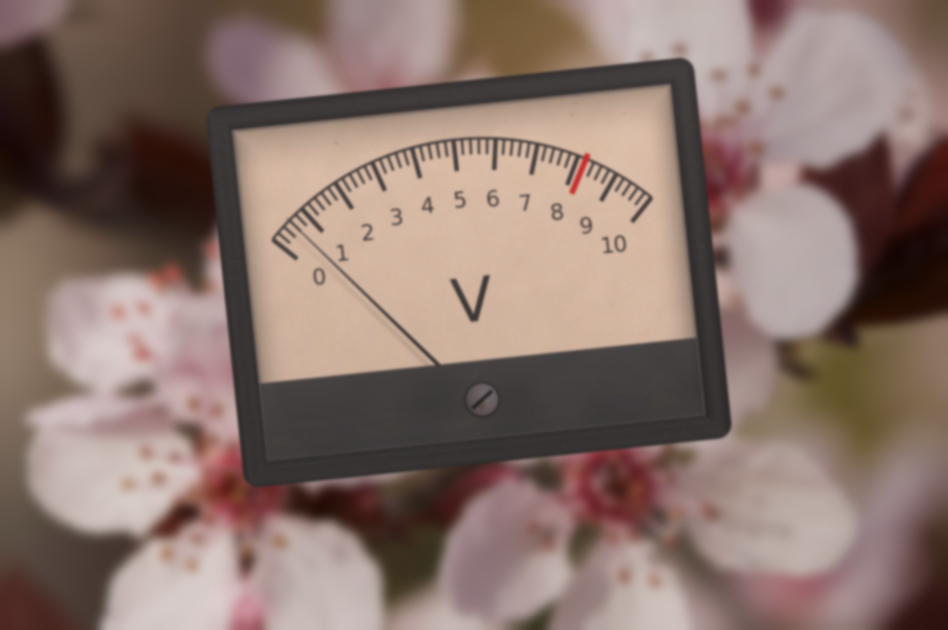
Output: 0.6 (V)
